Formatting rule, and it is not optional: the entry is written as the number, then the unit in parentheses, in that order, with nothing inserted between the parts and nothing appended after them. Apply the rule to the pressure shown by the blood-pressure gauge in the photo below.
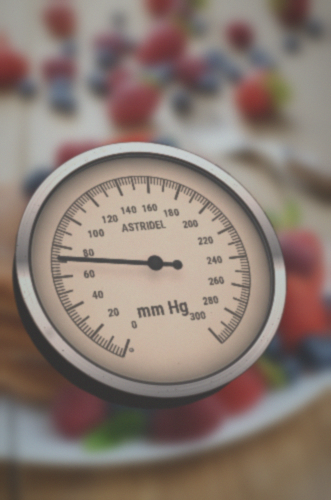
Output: 70 (mmHg)
